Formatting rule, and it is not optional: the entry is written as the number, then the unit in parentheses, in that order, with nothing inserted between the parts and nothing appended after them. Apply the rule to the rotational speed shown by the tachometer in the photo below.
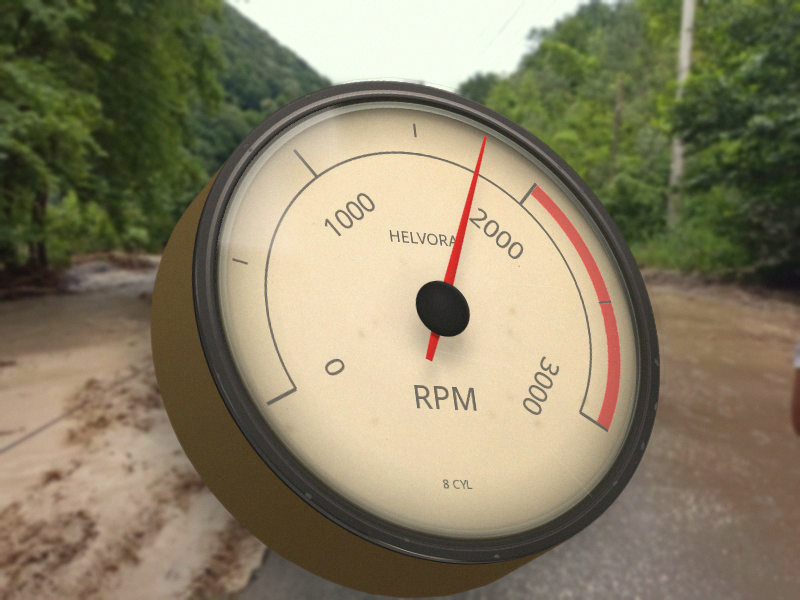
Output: 1750 (rpm)
